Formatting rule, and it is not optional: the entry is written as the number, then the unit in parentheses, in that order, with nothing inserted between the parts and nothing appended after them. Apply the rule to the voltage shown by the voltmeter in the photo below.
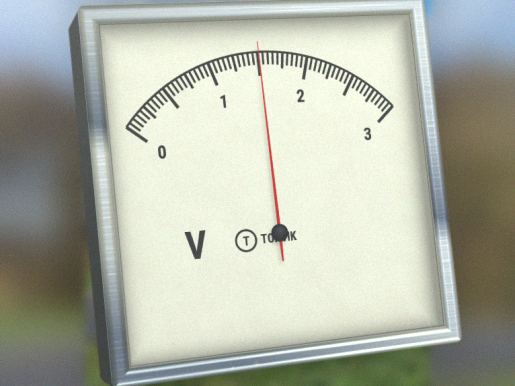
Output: 1.5 (V)
